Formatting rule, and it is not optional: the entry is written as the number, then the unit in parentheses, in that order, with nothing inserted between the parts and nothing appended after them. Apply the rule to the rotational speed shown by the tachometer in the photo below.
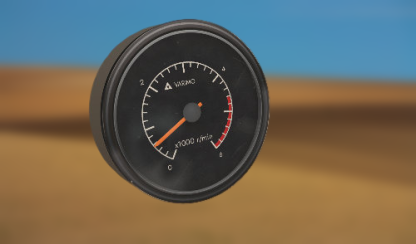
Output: 600 (rpm)
